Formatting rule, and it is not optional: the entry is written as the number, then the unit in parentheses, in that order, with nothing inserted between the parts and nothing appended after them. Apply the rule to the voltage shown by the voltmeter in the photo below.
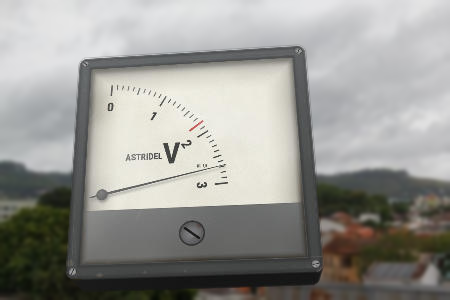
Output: 2.7 (V)
